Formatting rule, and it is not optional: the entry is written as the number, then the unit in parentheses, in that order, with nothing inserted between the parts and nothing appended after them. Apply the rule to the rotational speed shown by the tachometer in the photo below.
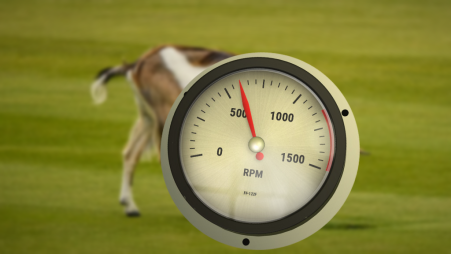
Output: 600 (rpm)
